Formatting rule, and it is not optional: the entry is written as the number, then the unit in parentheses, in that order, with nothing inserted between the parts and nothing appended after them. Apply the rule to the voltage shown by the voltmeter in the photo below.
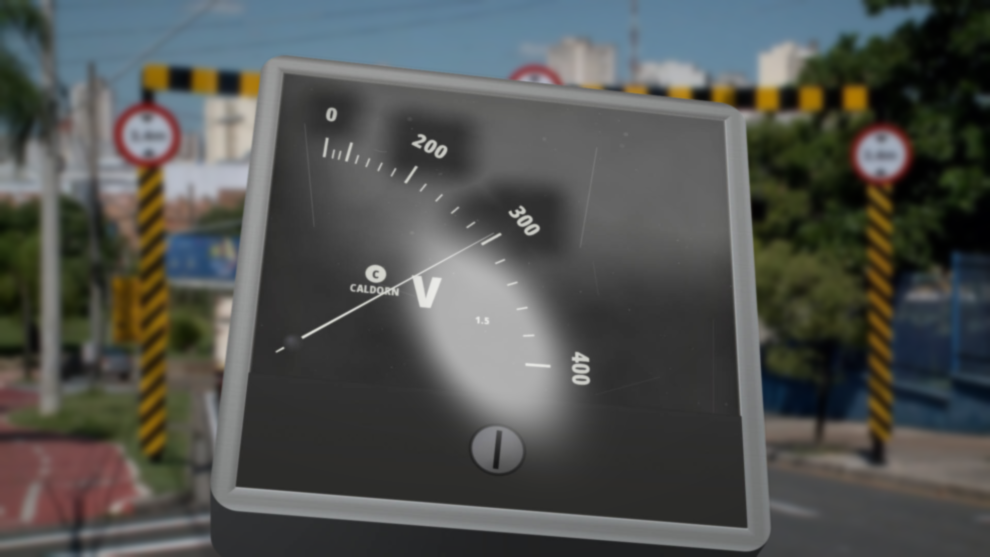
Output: 300 (V)
